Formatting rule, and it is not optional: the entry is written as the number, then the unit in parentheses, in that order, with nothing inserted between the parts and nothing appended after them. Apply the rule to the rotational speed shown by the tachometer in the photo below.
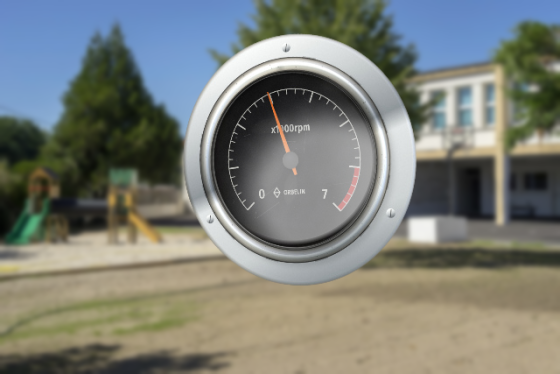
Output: 3000 (rpm)
